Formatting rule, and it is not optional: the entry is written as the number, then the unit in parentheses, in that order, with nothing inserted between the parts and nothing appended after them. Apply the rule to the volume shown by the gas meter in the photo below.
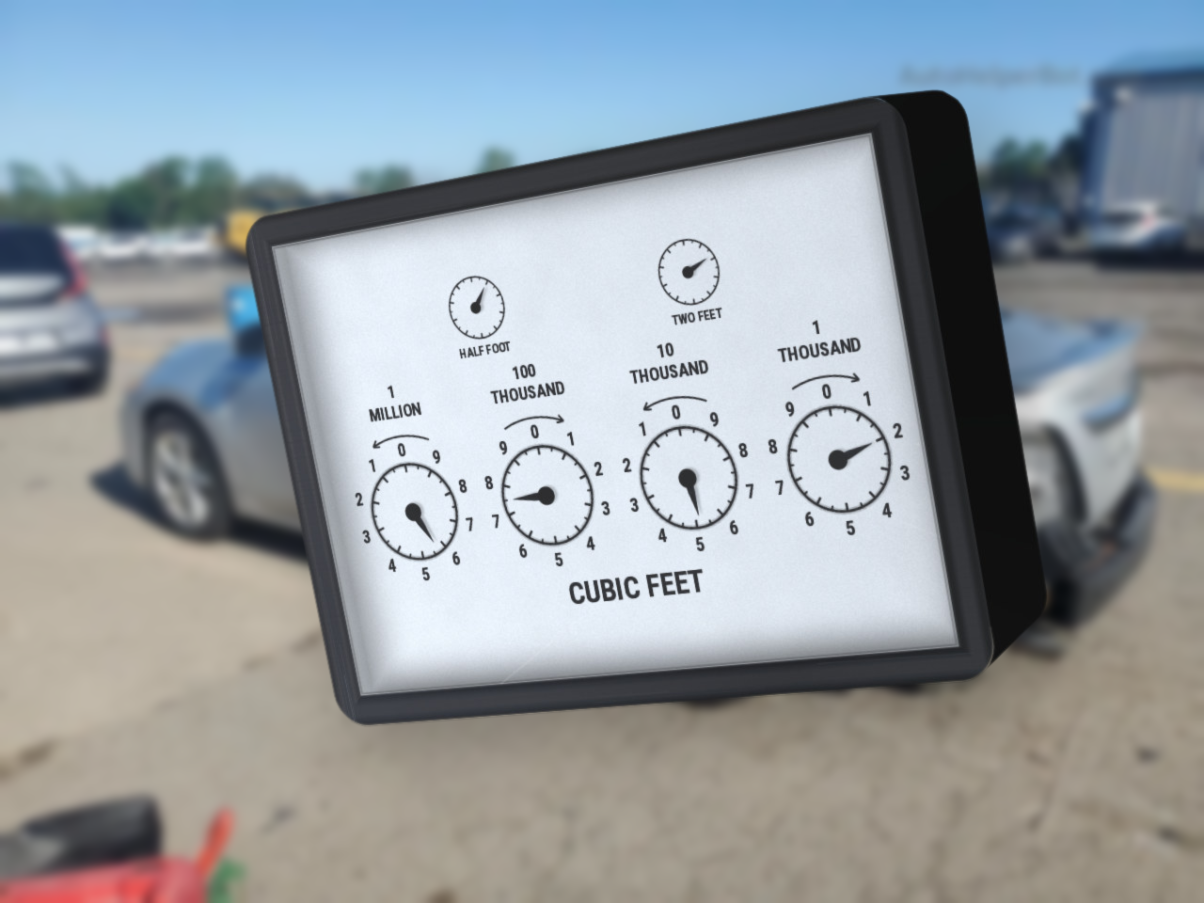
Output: 575200 (ft³)
